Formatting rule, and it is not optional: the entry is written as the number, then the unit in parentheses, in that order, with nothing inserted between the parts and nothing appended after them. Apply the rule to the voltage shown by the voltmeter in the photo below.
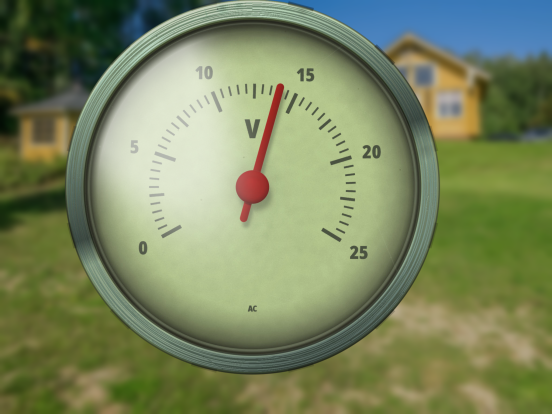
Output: 14 (V)
